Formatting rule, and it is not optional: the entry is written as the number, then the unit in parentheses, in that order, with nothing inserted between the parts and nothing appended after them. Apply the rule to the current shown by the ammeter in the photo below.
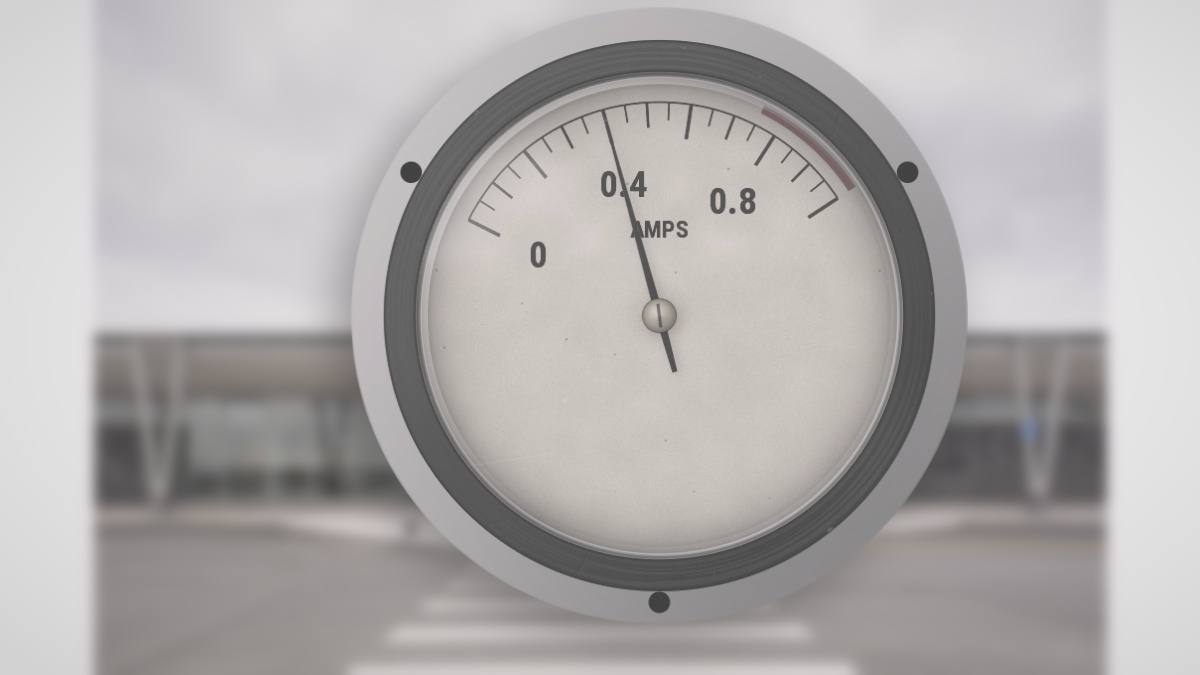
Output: 0.4 (A)
